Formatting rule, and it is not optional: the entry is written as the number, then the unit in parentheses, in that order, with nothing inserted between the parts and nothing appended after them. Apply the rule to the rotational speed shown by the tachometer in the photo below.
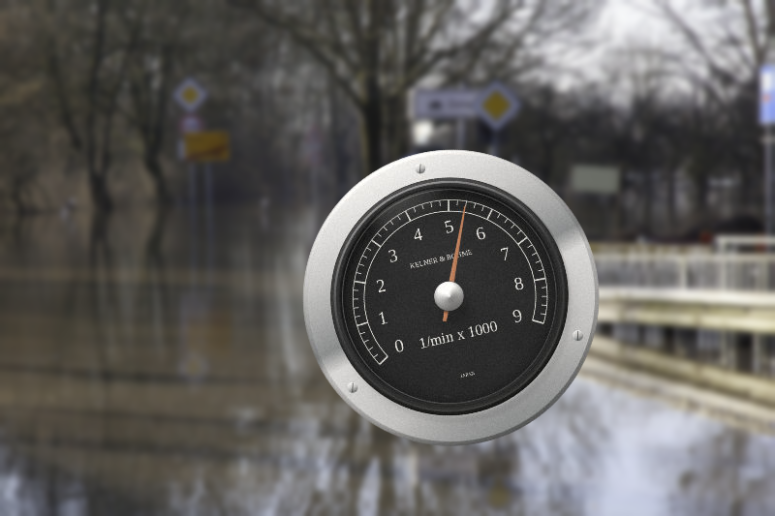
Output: 5400 (rpm)
